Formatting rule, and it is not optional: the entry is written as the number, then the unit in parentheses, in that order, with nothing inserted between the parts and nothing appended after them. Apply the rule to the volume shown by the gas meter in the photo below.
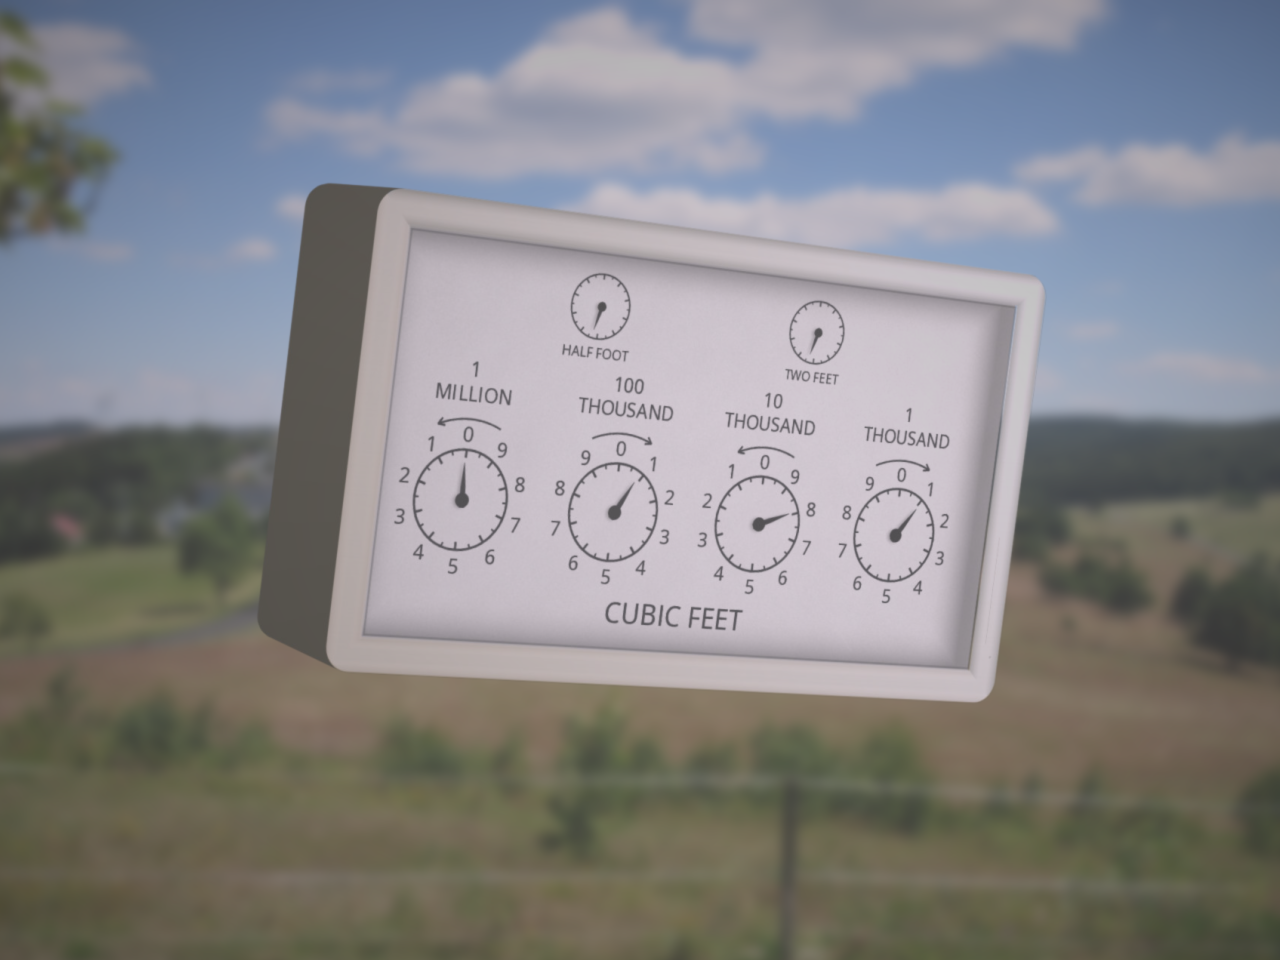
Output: 8100 (ft³)
